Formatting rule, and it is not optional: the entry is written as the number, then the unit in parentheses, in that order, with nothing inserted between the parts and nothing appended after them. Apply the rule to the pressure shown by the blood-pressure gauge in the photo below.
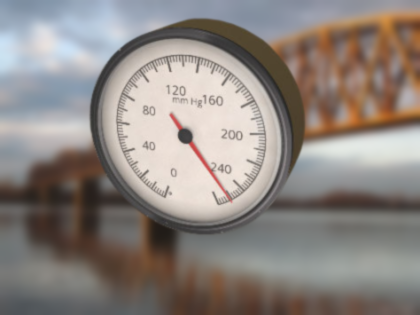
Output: 250 (mmHg)
